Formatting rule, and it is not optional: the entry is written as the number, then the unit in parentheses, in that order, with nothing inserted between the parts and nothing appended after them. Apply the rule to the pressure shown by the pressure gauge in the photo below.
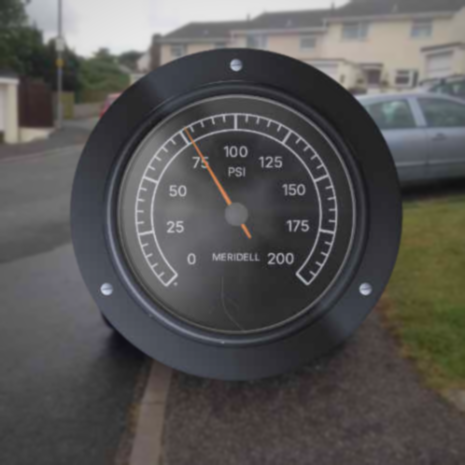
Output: 77.5 (psi)
